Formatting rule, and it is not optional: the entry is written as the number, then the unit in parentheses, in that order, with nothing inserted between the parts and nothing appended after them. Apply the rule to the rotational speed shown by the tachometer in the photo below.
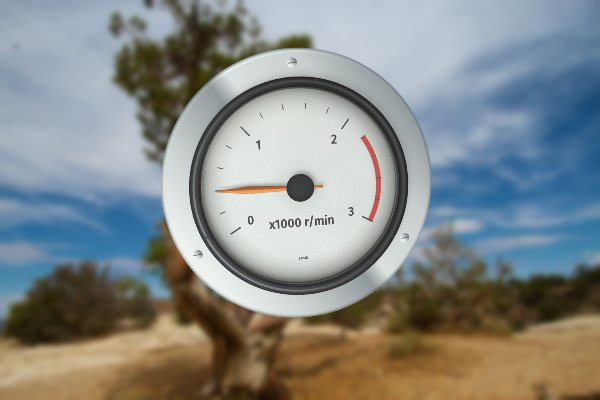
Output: 400 (rpm)
